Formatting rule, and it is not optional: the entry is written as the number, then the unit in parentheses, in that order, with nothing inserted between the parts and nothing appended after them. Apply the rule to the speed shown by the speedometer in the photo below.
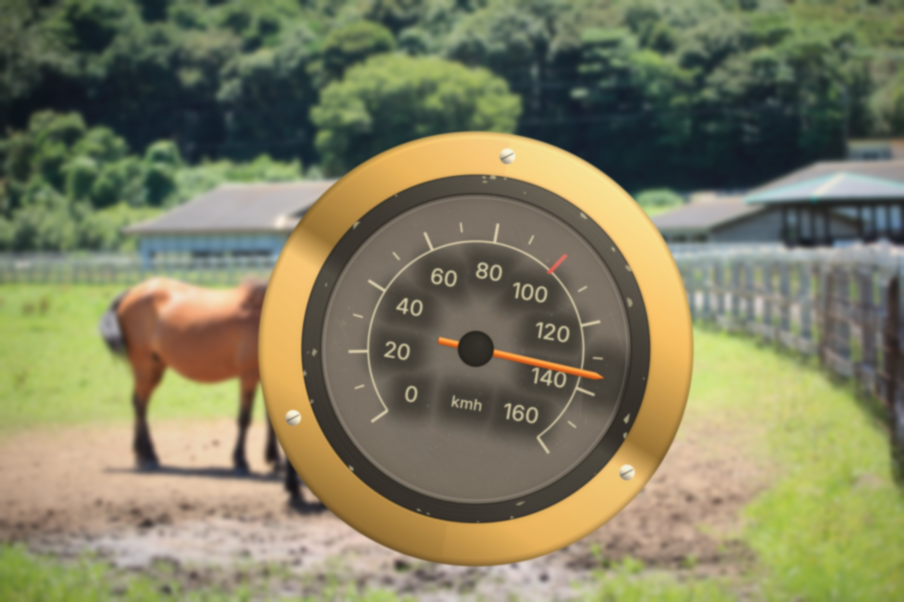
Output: 135 (km/h)
